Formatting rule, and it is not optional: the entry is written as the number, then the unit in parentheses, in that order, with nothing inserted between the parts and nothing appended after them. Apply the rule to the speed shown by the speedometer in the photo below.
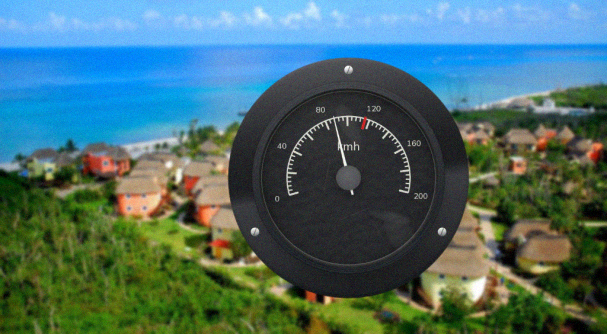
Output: 88 (km/h)
